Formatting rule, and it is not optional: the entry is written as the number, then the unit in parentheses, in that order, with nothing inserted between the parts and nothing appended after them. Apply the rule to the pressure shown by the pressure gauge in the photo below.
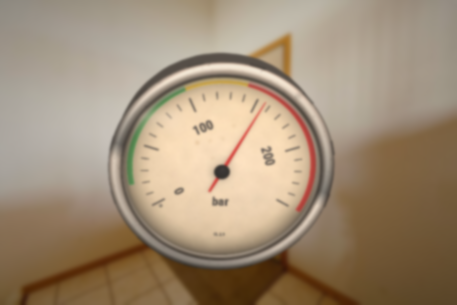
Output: 155 (bar)
